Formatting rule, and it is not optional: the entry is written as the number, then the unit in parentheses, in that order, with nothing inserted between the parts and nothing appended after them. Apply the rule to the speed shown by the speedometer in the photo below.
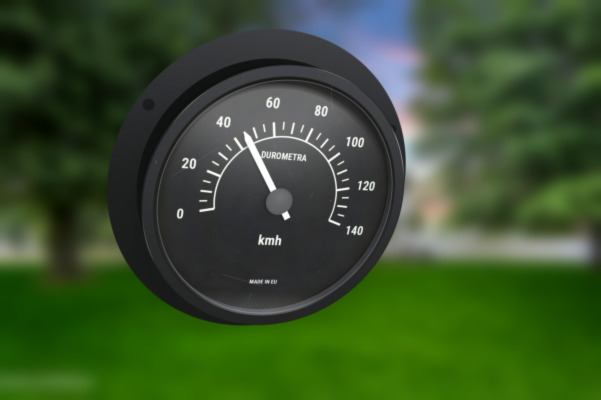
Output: 45 (km/h)
